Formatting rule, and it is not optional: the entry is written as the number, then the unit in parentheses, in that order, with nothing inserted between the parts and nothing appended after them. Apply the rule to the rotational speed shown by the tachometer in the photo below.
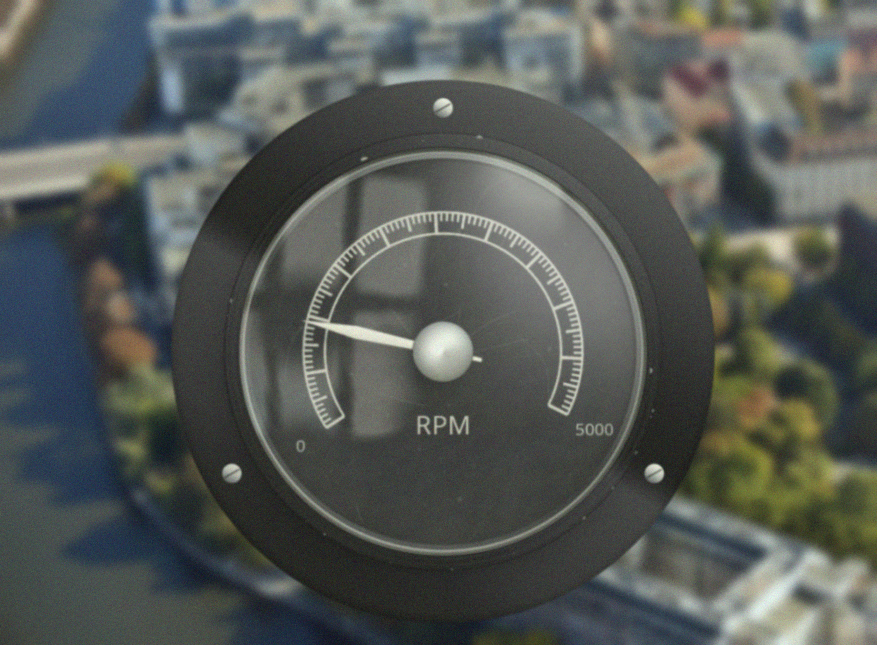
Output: 950 (rpm)
